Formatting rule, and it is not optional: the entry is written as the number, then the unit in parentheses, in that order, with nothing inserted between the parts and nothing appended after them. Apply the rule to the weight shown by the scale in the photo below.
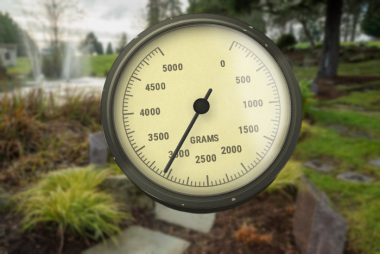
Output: 3050 (g)
